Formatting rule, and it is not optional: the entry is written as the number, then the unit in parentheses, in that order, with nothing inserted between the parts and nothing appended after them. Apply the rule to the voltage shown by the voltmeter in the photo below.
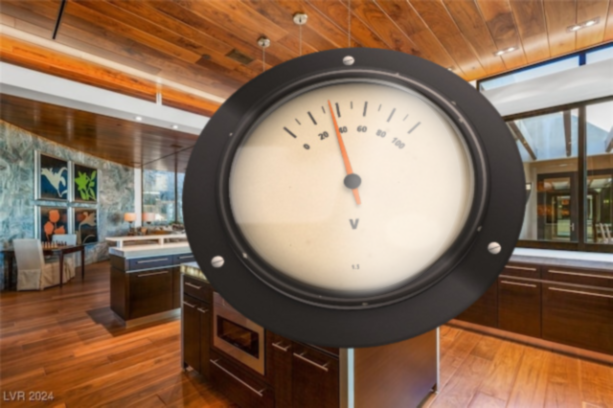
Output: 35 (V)
